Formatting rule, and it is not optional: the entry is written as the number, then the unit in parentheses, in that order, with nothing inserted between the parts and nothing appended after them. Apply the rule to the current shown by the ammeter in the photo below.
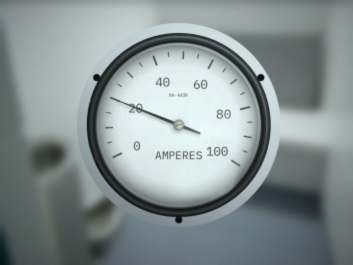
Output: 20 (A)
